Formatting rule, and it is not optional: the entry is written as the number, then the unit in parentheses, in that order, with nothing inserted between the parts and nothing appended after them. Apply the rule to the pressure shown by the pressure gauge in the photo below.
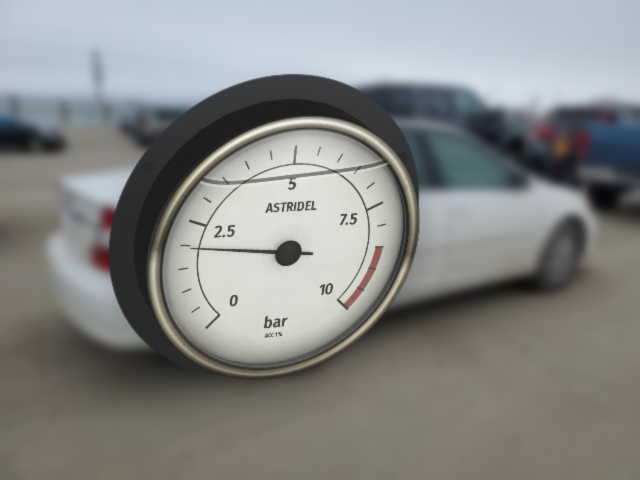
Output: 2 (bar)
